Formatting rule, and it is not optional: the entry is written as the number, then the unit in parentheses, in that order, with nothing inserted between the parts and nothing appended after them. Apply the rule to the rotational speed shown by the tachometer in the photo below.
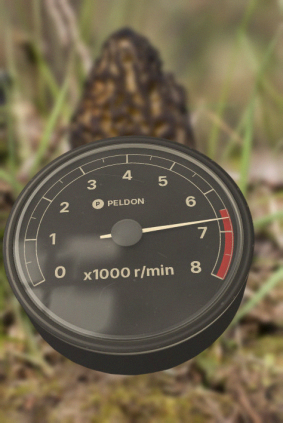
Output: 6750 (rpm)
